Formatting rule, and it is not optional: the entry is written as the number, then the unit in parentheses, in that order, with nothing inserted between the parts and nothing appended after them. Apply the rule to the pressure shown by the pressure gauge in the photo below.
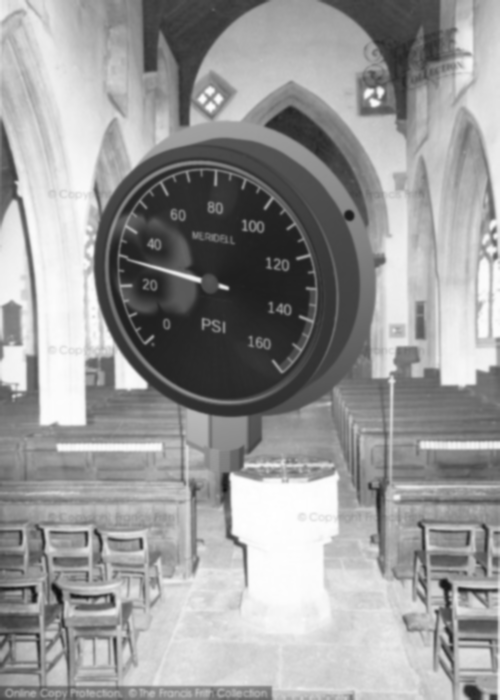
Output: 30 (psi)
